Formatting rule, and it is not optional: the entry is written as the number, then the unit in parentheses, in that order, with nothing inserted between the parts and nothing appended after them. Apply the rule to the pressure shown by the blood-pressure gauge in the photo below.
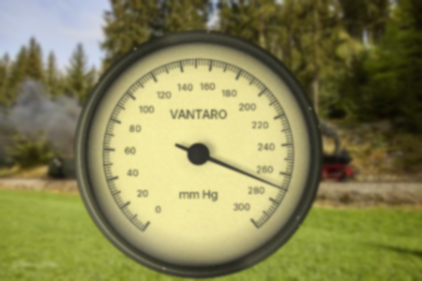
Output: 270 (mmHg)
